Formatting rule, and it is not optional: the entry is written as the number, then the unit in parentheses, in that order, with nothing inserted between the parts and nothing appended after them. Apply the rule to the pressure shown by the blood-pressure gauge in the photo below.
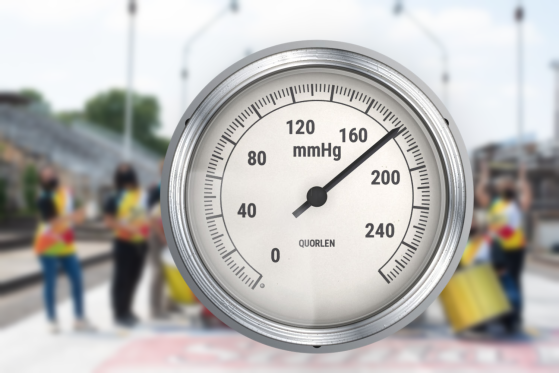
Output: 178 (mmHg)
